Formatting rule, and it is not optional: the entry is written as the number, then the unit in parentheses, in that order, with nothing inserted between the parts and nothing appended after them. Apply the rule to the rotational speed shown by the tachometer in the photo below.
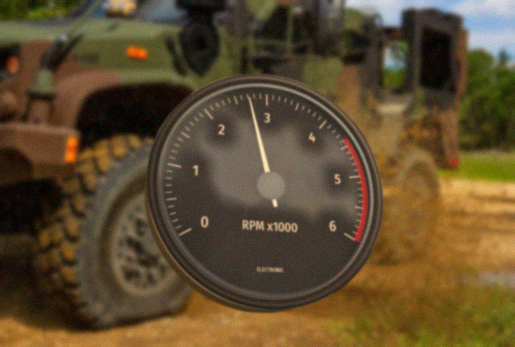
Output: 2700 (rpm)
